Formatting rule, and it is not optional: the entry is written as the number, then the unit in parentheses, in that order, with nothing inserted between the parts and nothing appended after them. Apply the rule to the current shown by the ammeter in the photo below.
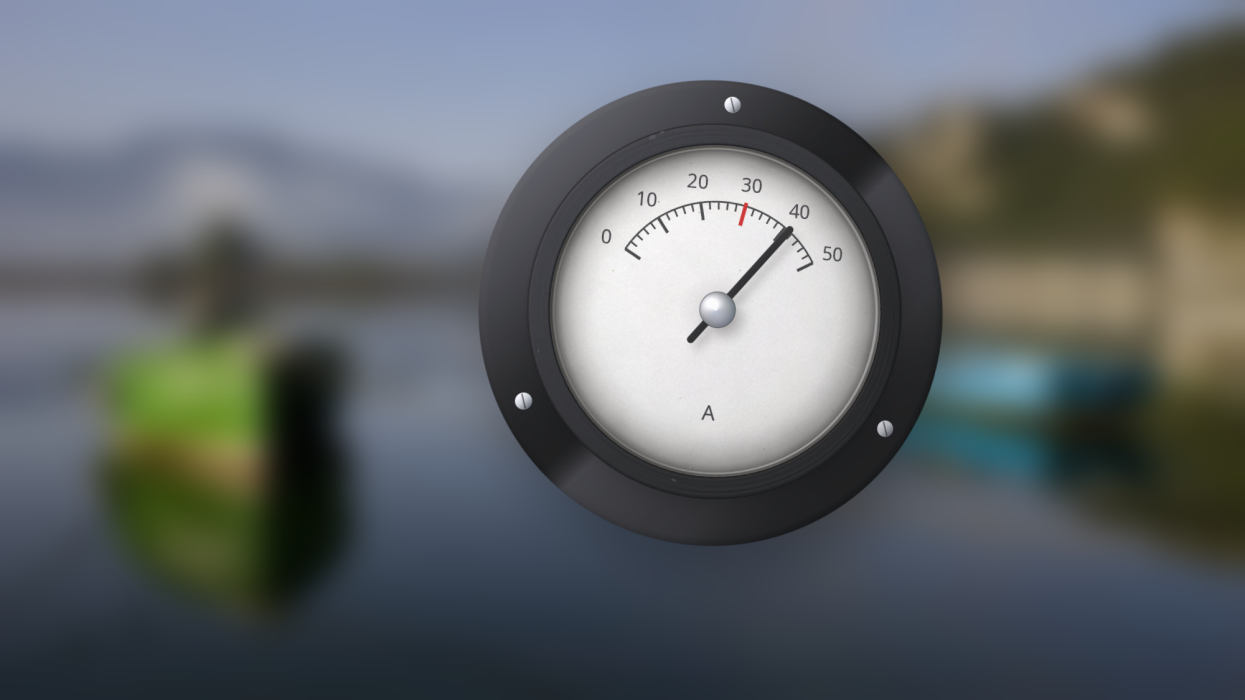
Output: 41 (A)
